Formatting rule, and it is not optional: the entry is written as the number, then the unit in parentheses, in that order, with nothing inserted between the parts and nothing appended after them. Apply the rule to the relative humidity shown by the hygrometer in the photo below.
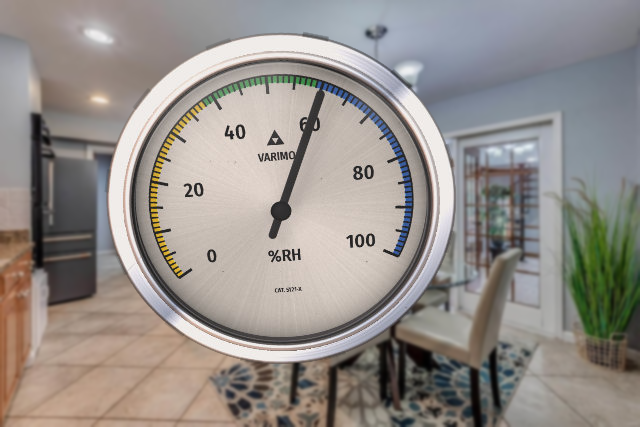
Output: 60 (%)
